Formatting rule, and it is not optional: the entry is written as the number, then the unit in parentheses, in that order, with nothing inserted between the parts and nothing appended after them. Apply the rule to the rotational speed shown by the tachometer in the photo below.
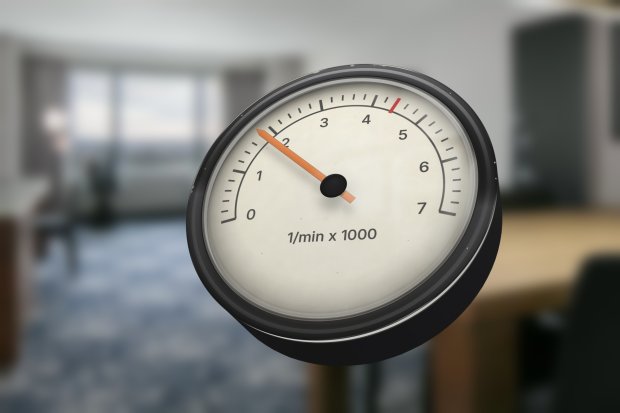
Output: 1800 (rpm)
